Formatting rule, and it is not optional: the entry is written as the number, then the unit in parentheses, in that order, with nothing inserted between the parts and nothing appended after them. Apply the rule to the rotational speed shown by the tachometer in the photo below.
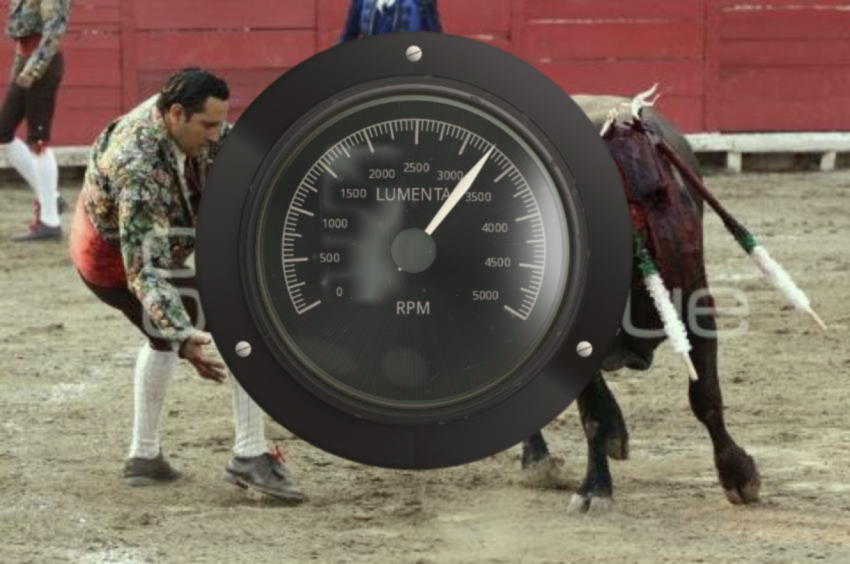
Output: 3250 (rpm)
